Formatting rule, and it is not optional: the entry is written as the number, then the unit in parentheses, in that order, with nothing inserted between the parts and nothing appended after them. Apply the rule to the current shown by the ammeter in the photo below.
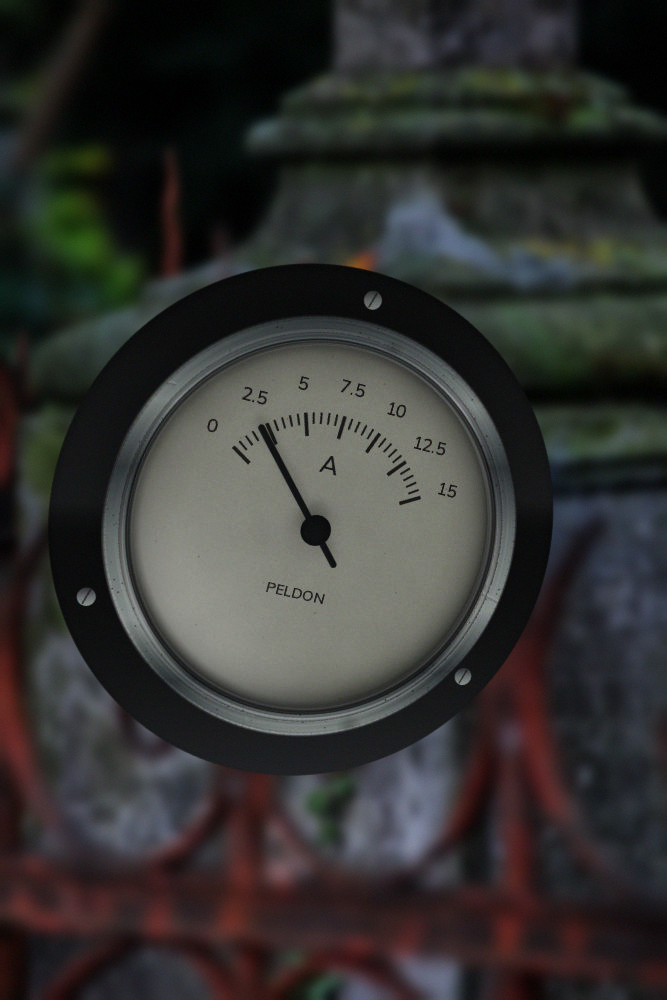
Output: 2 (A)
